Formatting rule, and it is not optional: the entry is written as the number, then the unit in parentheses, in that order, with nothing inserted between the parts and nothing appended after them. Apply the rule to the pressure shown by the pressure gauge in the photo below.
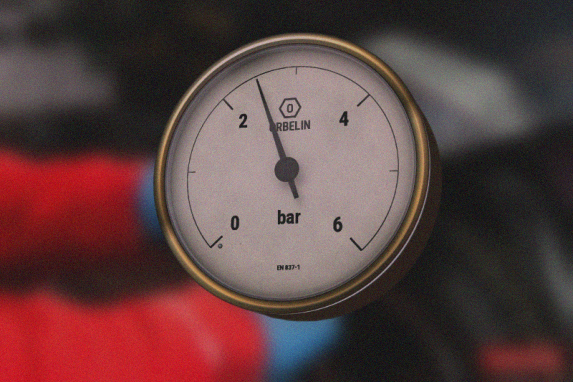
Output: 2.5 (bar)
